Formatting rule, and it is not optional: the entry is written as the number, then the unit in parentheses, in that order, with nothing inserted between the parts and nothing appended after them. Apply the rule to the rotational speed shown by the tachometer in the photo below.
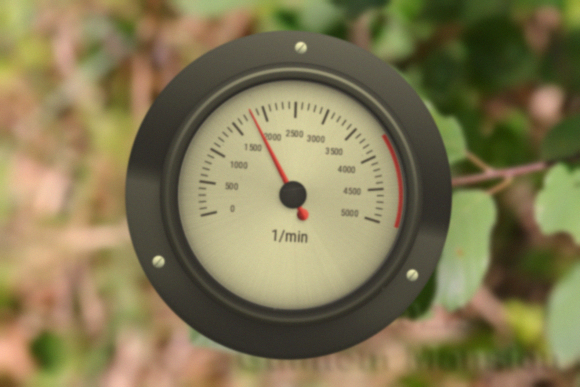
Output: 1800 (rpm)
